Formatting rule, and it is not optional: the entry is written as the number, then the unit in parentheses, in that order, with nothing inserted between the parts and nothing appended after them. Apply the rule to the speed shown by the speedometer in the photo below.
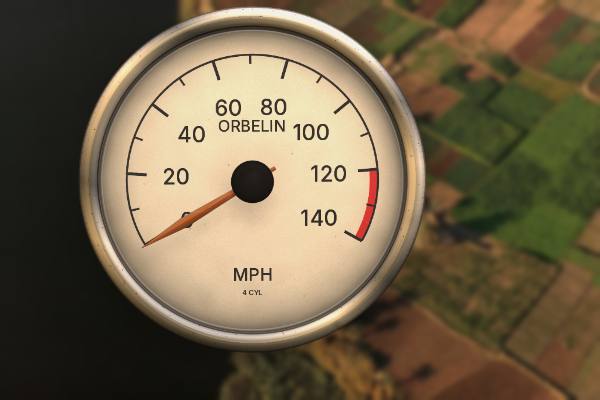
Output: 0 (mph)
